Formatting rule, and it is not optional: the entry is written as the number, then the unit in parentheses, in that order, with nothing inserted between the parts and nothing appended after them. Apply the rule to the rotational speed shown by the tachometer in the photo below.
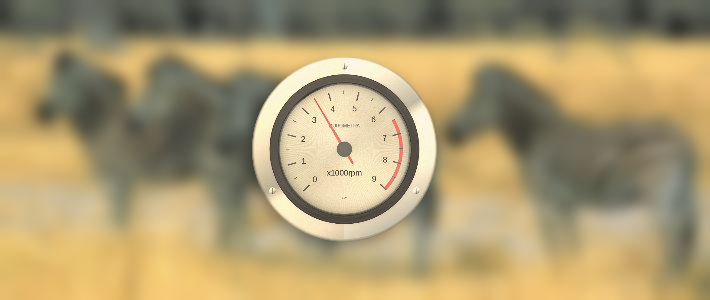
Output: 3500 (rpm)
